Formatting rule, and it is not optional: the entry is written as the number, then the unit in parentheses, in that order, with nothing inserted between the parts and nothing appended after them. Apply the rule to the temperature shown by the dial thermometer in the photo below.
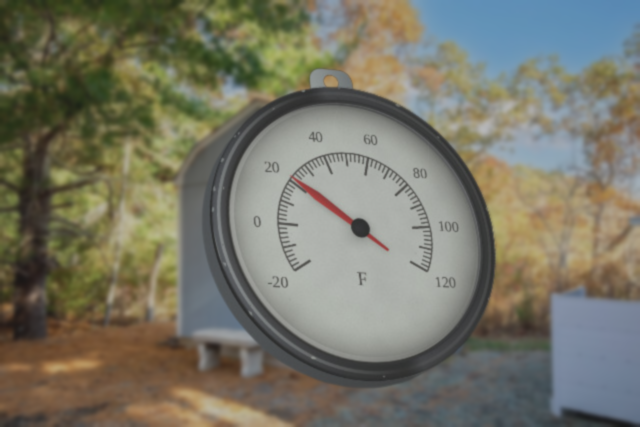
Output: 20 (°F)
